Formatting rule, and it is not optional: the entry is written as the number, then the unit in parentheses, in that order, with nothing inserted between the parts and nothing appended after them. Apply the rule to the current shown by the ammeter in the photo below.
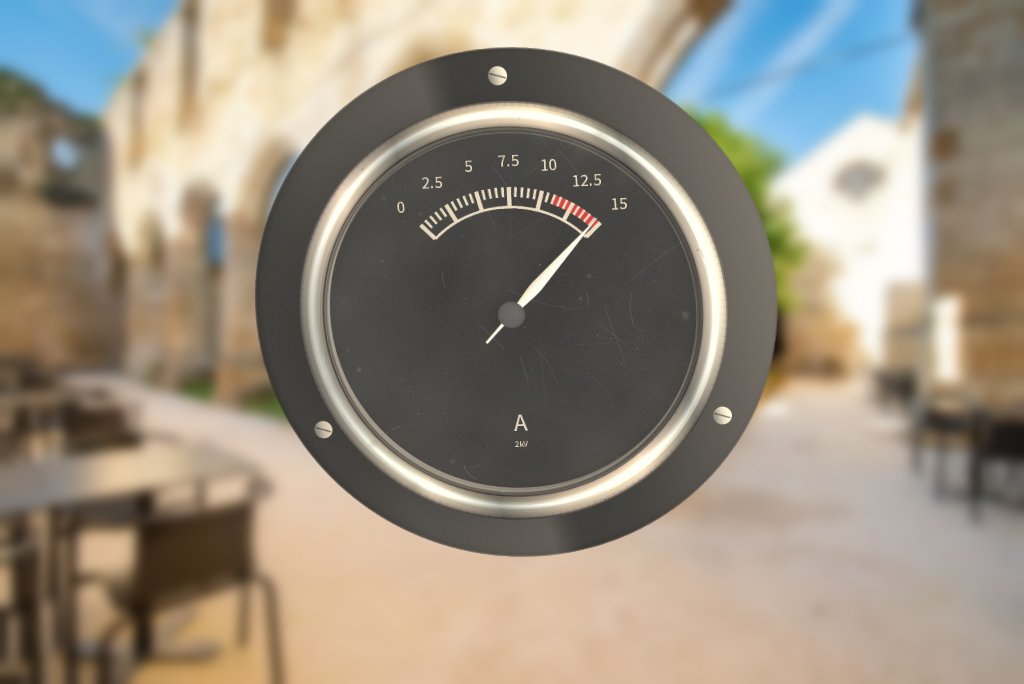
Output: 14.5 (A)
